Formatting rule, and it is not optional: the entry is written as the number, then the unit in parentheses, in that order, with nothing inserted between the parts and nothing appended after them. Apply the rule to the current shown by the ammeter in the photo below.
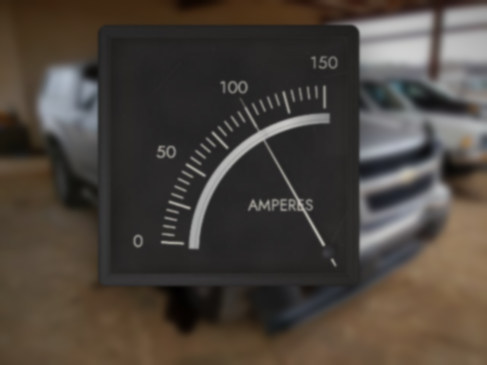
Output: 100 (A)
